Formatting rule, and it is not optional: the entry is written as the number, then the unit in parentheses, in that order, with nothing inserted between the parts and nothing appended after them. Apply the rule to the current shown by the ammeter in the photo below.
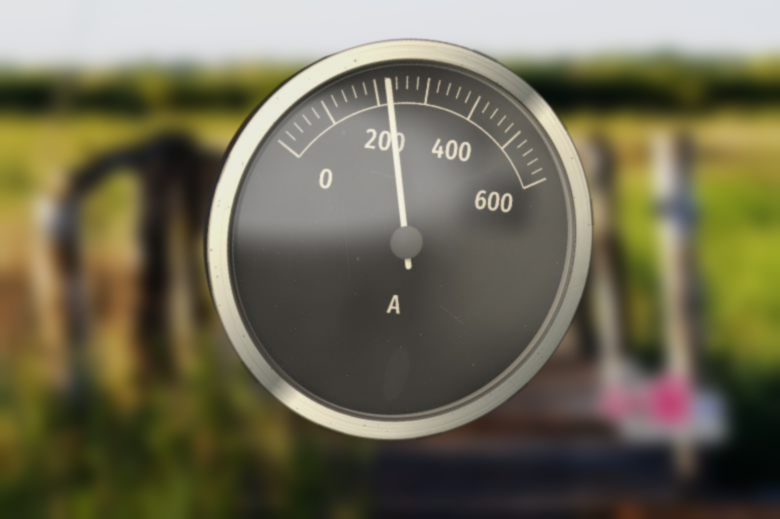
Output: 220 (A)
